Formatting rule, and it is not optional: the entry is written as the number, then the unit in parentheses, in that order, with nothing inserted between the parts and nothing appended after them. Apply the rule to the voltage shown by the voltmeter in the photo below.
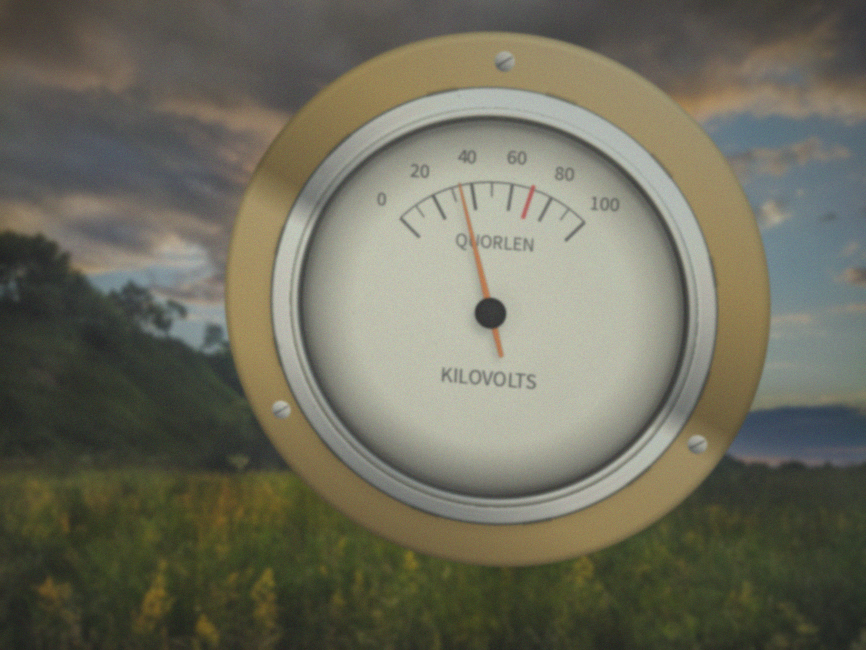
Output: 35 (kV)
